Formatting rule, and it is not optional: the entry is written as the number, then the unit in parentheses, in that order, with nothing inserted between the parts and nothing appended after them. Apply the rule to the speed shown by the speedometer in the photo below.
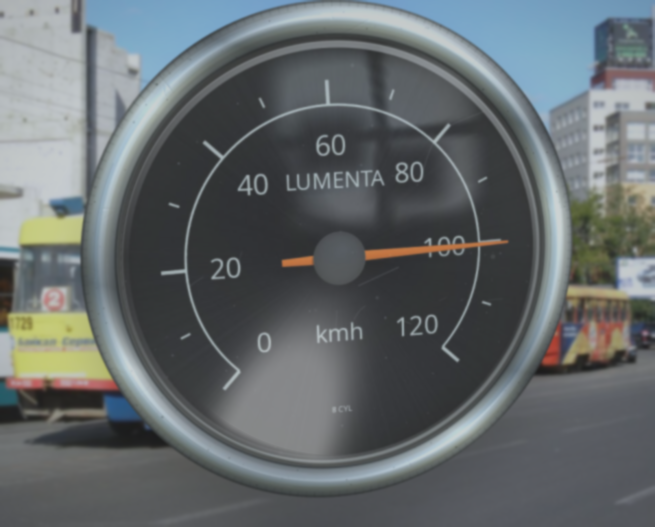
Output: 100 (km/h)
